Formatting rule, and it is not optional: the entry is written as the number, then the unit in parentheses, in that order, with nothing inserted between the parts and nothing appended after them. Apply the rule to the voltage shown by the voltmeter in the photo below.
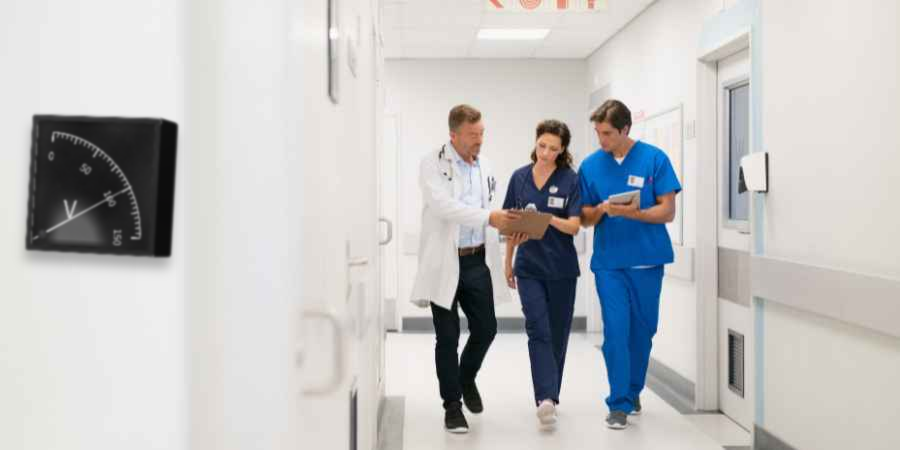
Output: 100 (V)
